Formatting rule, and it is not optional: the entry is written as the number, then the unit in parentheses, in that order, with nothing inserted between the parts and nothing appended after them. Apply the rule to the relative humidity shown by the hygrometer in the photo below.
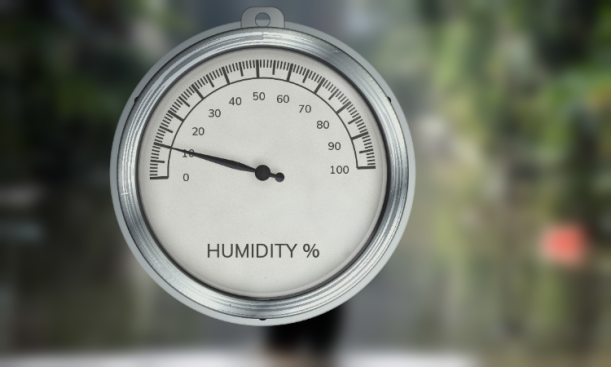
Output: 10 (%)
